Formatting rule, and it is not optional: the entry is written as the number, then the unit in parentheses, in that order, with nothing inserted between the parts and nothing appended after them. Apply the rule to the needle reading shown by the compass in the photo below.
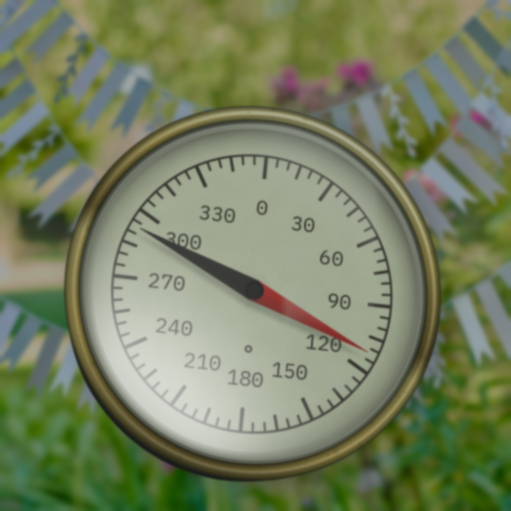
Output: 112.5 (°)
